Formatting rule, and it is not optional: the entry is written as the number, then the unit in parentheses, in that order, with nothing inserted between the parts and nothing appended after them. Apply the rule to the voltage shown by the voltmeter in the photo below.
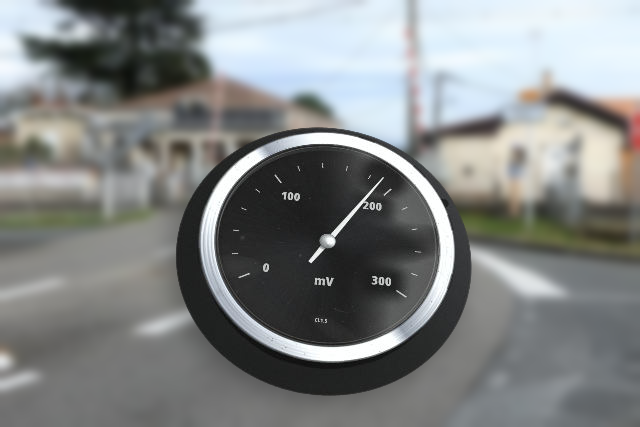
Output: 190 (mV)
